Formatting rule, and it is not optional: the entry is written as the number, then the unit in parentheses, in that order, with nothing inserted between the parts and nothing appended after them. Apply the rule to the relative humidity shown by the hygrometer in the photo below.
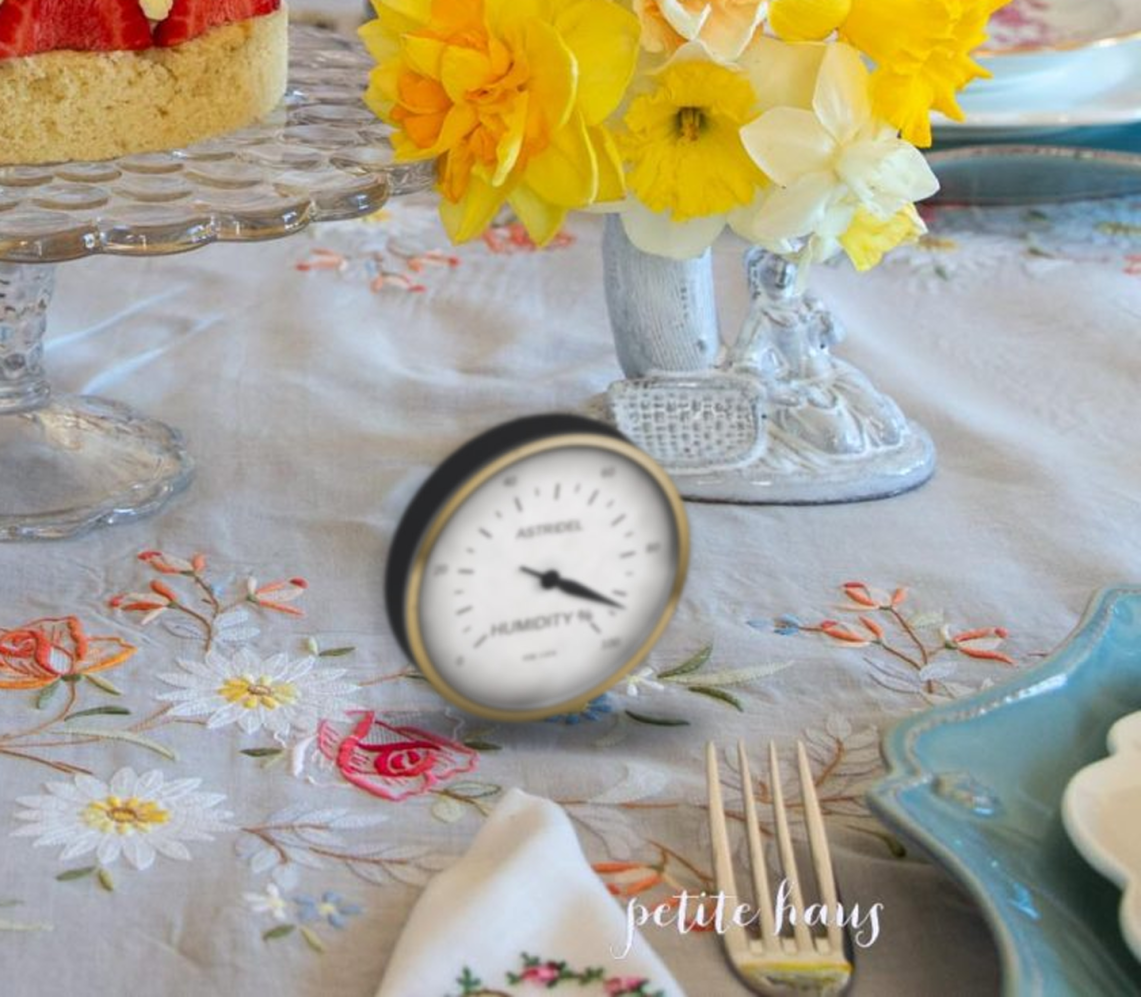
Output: 92.5 (%)
